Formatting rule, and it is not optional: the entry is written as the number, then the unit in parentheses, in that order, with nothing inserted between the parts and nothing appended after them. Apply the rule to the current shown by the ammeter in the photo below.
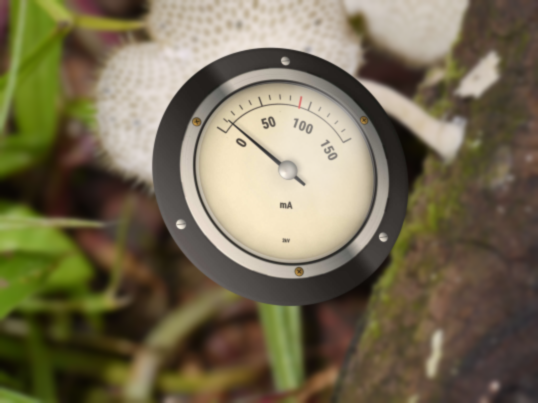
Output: 10 (mA)
